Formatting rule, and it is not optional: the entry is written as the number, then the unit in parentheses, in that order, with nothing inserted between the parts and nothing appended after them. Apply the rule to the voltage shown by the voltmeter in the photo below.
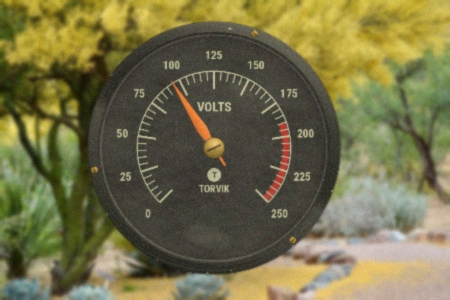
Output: 95 (V)
